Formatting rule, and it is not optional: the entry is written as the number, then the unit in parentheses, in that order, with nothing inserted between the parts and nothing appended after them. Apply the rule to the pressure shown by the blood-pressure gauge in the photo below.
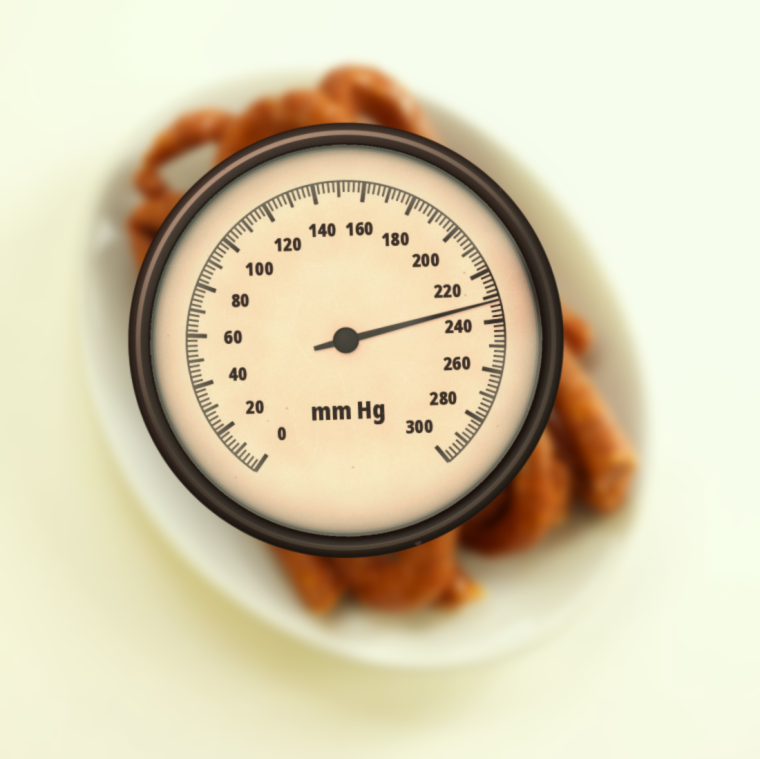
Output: 232 (mmHg)
